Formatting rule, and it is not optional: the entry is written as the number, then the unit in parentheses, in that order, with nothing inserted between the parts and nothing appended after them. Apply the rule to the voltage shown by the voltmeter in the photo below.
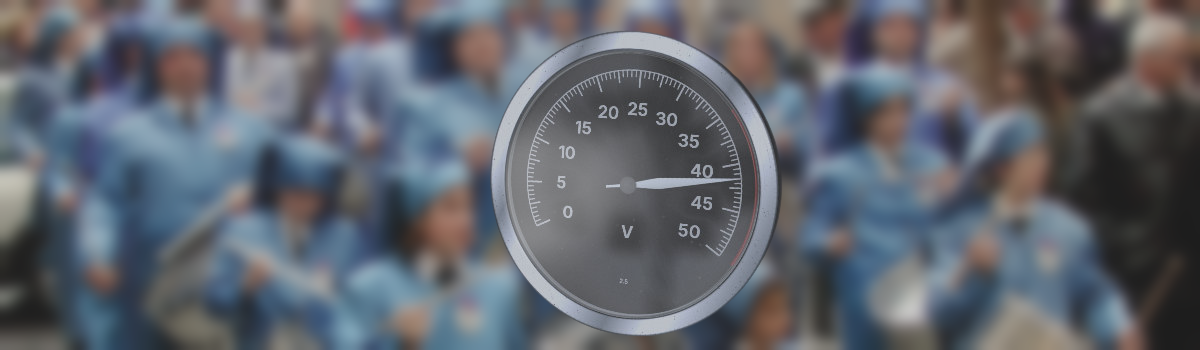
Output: 41.5 (V)
